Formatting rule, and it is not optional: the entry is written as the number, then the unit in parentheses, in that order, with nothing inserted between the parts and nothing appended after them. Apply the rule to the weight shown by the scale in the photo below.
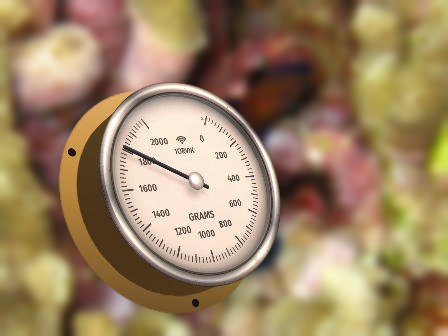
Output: 1800 (g)
